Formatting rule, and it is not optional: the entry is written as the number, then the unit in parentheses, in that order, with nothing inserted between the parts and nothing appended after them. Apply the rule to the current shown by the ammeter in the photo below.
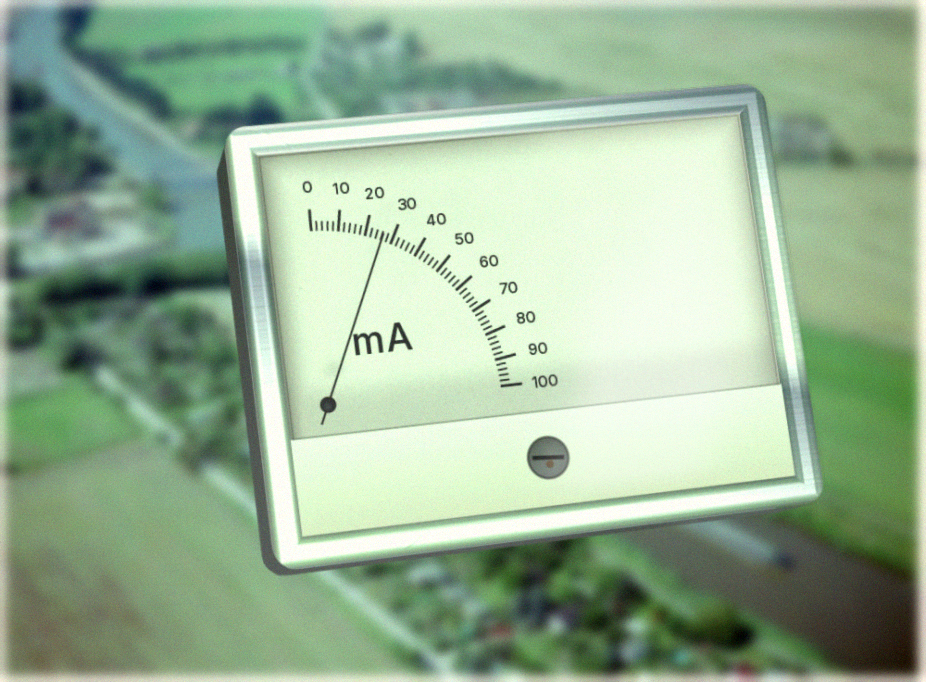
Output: 26 (mA)
